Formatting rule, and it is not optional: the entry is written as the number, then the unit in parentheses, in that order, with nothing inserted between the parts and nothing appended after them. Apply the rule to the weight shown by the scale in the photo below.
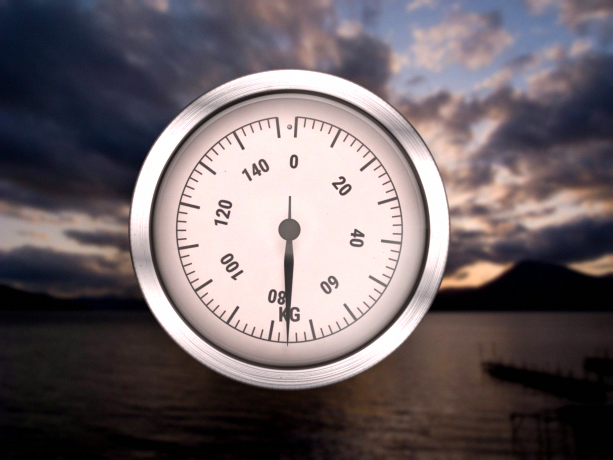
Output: 76 (kg)
